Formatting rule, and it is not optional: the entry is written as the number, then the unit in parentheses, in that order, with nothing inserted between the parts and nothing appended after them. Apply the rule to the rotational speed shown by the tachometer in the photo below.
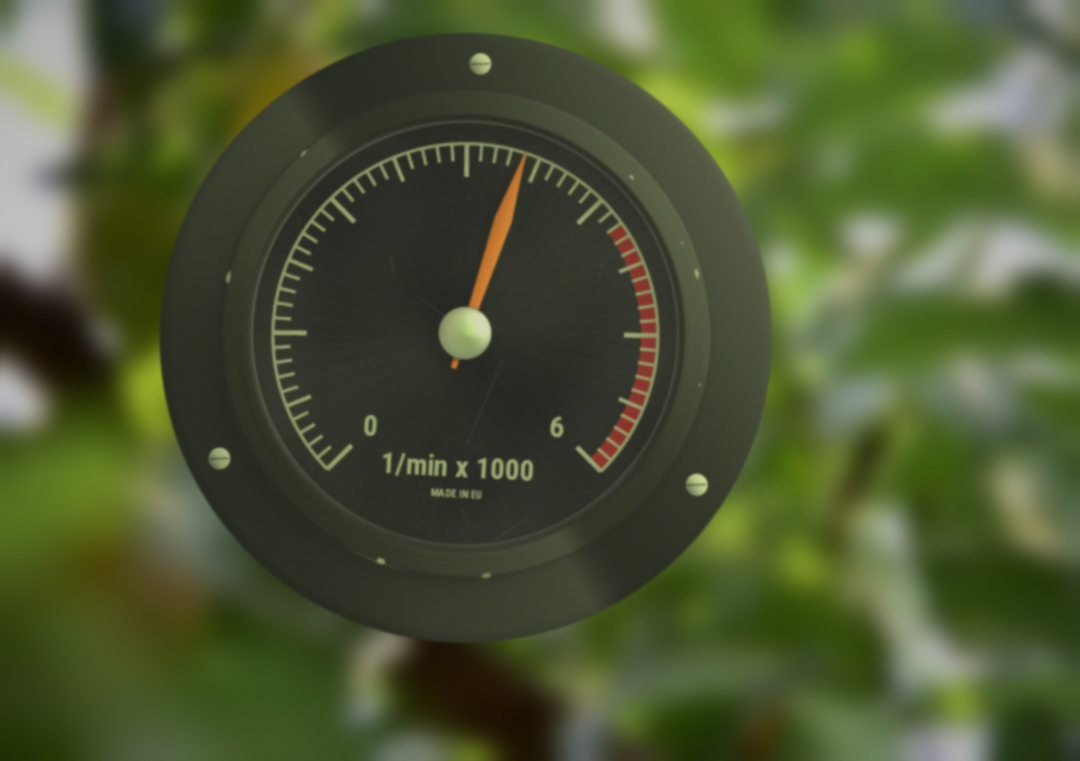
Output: 3400 (rpm)
